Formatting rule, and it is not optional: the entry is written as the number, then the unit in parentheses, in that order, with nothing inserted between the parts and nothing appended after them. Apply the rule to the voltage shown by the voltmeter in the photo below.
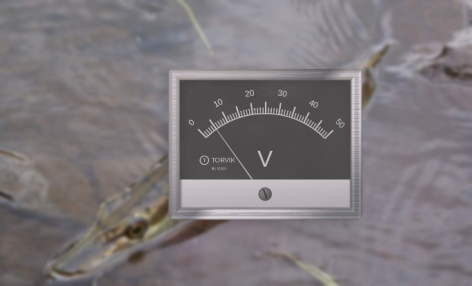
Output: 5 (V)
